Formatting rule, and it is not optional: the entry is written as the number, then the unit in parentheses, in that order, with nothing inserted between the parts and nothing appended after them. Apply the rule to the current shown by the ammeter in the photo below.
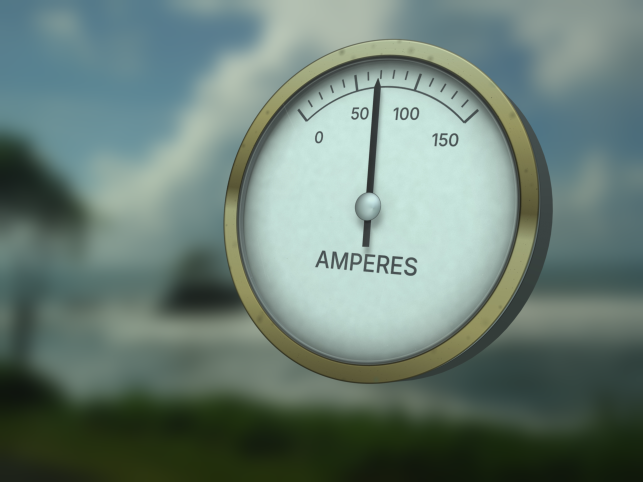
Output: 70 (A)
